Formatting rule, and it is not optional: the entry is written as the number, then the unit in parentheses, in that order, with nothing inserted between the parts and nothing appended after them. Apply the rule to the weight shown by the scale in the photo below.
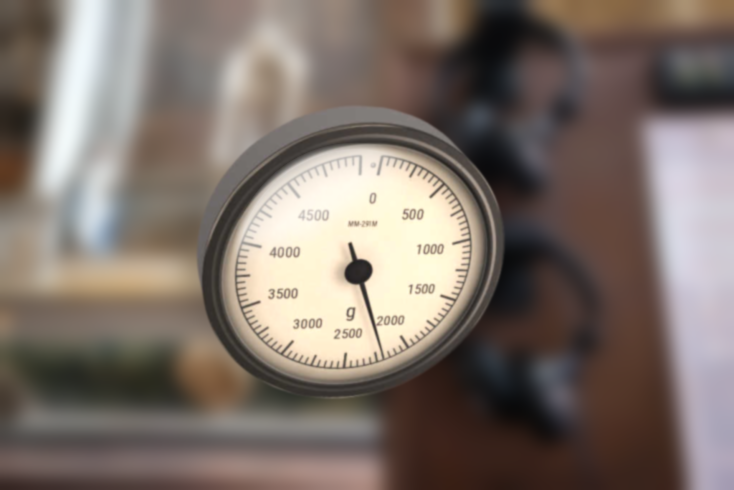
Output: 2200 (g)
